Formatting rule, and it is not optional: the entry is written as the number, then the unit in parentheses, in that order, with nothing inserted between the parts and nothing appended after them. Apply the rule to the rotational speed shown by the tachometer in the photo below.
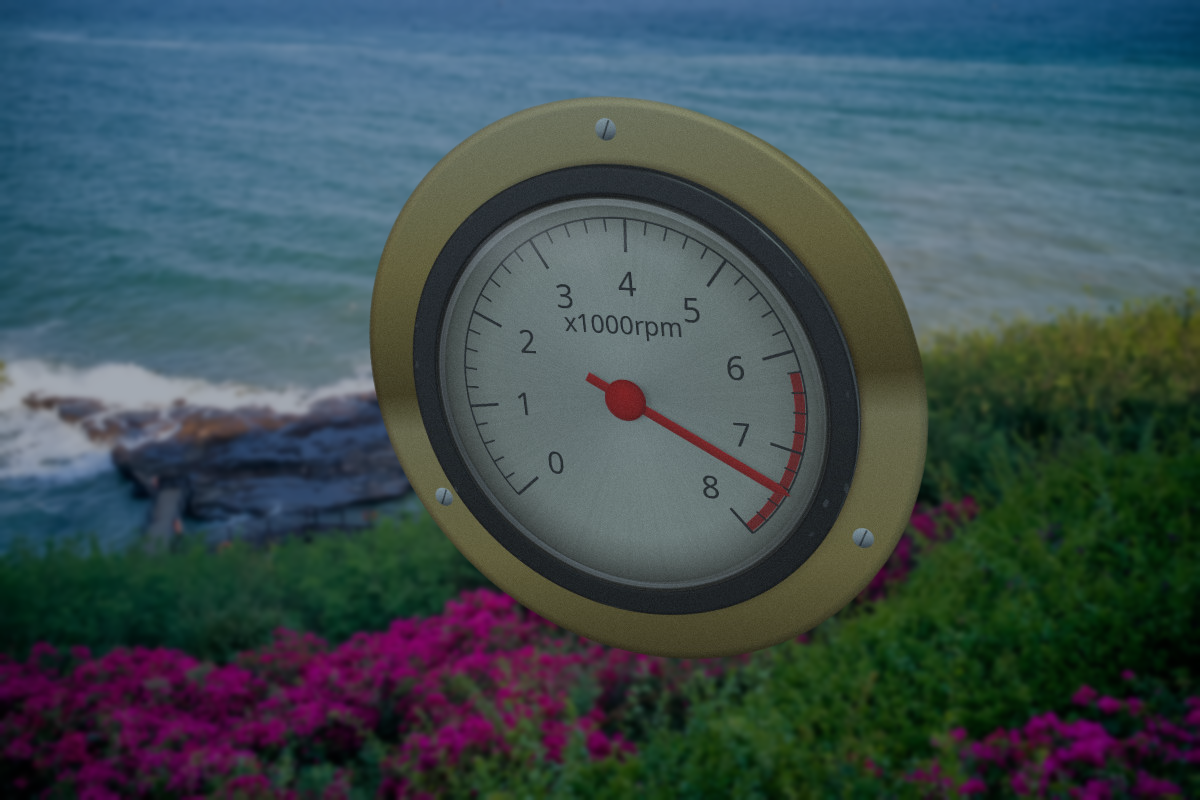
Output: 7400 (rpm)
